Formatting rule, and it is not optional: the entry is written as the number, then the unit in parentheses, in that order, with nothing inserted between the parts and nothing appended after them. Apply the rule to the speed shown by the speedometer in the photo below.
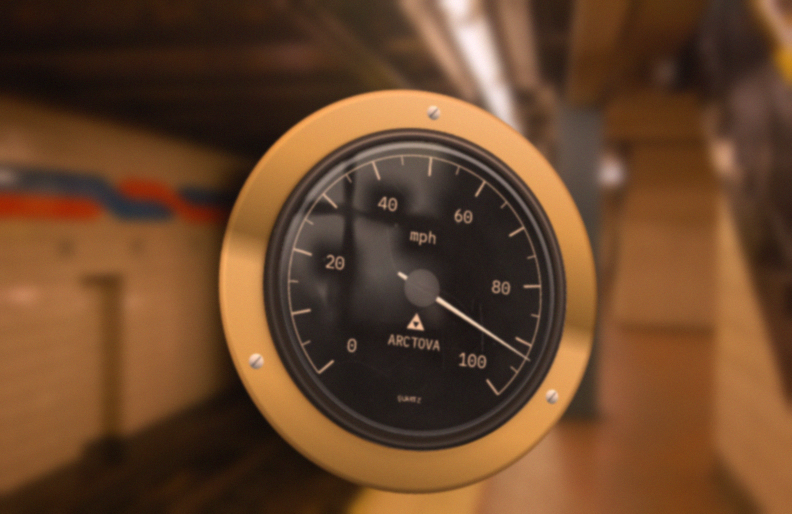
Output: 92.5 (mph)
